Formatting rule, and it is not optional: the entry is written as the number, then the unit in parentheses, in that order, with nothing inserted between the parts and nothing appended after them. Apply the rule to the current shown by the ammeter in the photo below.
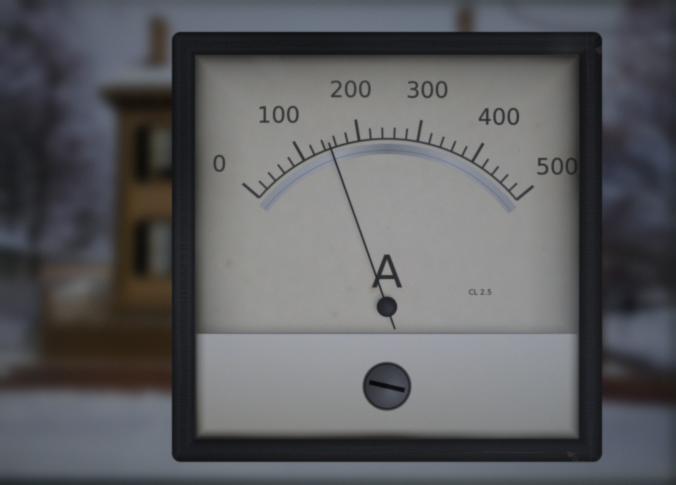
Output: 150 (A)
